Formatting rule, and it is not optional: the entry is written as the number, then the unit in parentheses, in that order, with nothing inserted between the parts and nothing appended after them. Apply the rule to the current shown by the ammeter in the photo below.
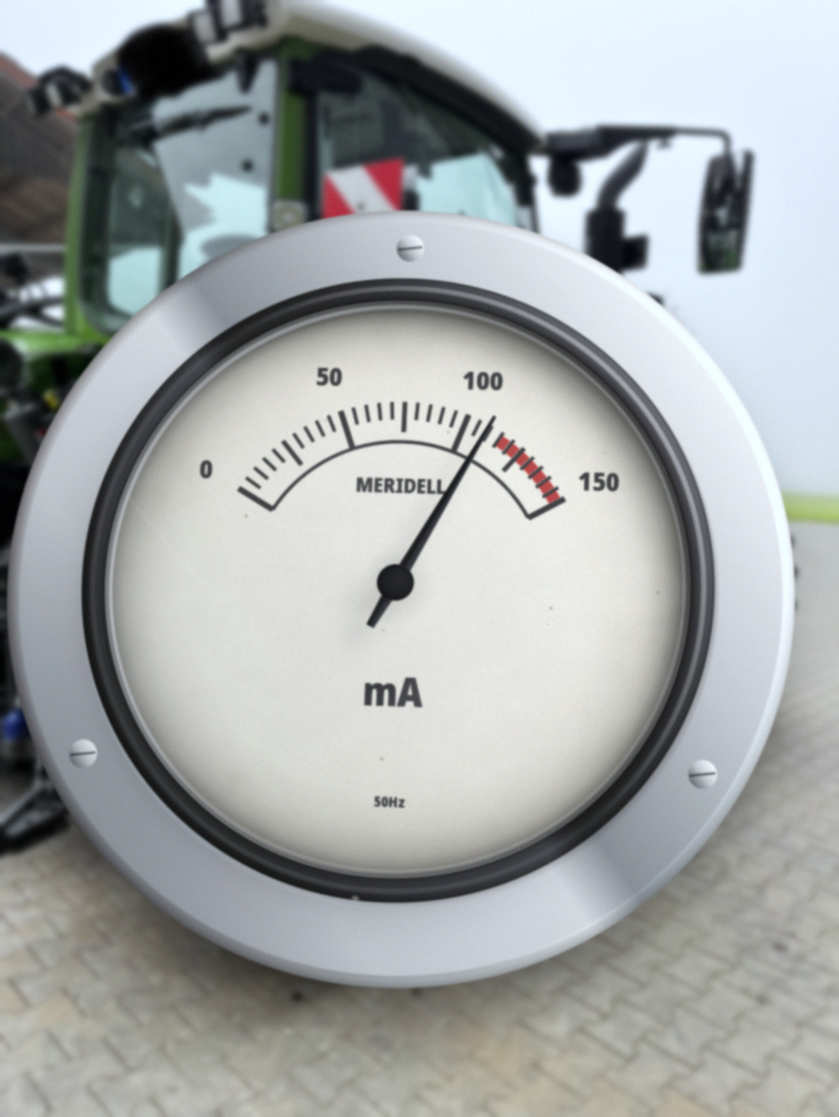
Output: 110 (mA)
